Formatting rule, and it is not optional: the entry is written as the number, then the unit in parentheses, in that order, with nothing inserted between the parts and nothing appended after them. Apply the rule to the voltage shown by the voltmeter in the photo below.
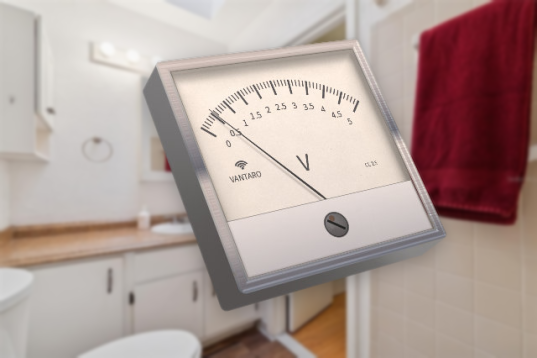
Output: 0.5 (V)
